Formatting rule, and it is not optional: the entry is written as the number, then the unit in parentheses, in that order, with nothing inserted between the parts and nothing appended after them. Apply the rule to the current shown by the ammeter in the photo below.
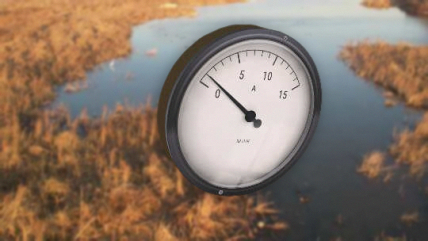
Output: 1 (A)
